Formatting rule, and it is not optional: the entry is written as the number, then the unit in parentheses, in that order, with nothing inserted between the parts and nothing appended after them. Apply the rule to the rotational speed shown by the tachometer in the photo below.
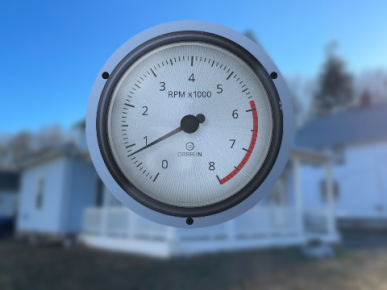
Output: 800 (rpm)
